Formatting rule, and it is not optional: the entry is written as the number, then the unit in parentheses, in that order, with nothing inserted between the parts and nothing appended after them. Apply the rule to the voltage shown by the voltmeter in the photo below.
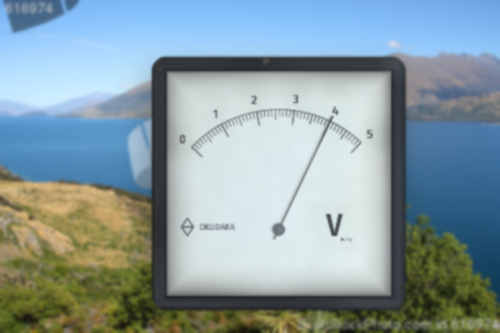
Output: 4 (V)
